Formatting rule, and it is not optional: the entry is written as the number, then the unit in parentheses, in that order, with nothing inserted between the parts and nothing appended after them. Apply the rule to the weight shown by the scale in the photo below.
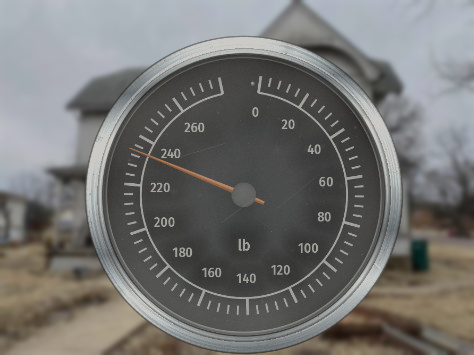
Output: 234 (lb)
